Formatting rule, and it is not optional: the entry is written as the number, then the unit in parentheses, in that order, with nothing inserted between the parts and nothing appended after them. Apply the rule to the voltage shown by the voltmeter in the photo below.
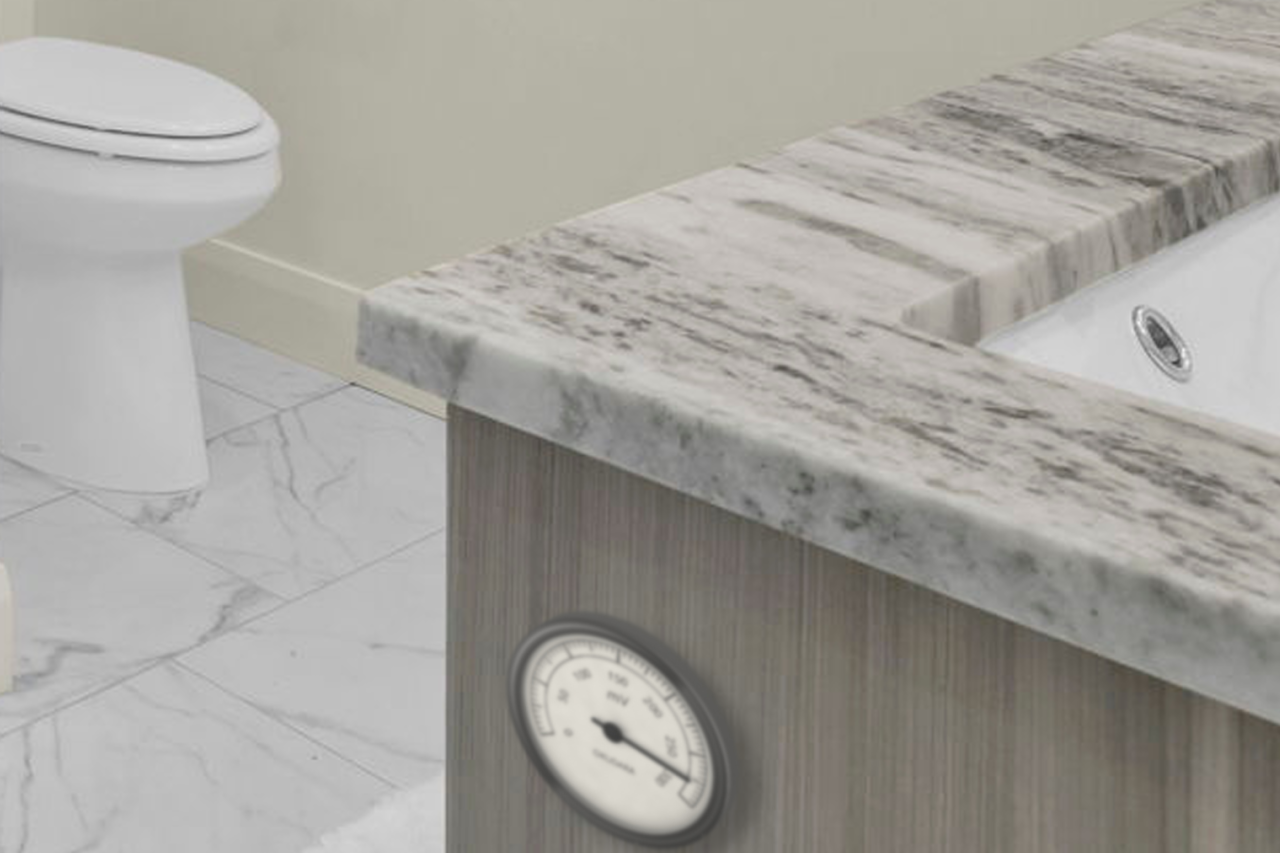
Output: 275 (mV)
